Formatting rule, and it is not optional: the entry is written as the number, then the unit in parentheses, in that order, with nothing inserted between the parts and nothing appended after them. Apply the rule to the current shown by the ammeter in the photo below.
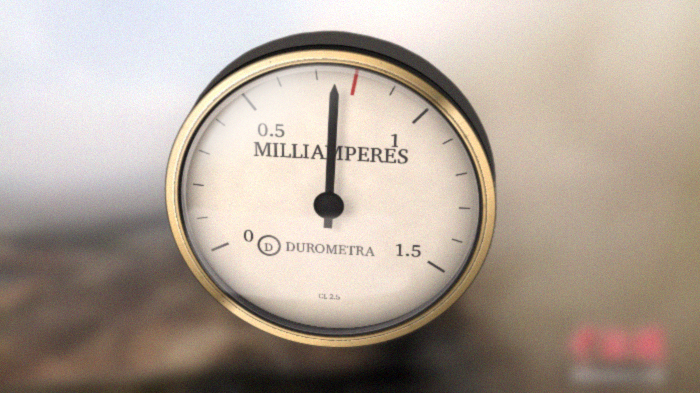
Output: 0.75 (mA)
